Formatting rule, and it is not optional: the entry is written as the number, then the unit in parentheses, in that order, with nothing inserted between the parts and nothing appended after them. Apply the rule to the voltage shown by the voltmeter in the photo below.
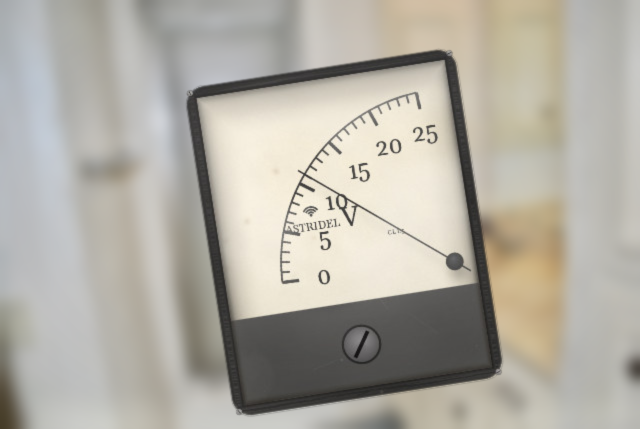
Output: 11 (V)
